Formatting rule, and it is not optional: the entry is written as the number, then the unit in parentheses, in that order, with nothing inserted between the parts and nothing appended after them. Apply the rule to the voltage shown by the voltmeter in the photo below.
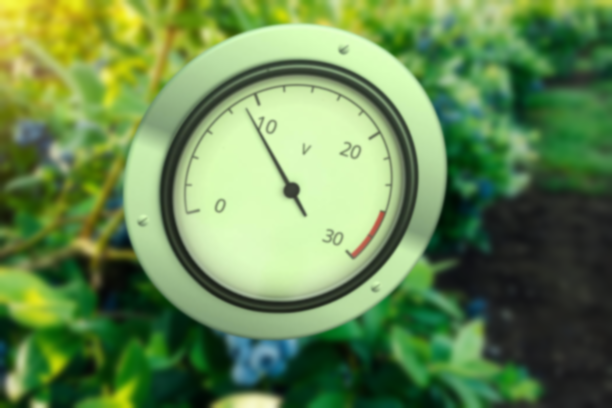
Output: 9 (V)
